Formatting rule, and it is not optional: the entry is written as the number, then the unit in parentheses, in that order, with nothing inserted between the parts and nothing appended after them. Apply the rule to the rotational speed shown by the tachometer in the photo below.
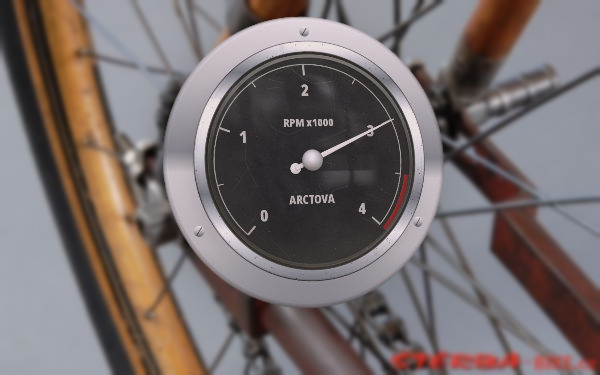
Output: 3000 (rpm)
